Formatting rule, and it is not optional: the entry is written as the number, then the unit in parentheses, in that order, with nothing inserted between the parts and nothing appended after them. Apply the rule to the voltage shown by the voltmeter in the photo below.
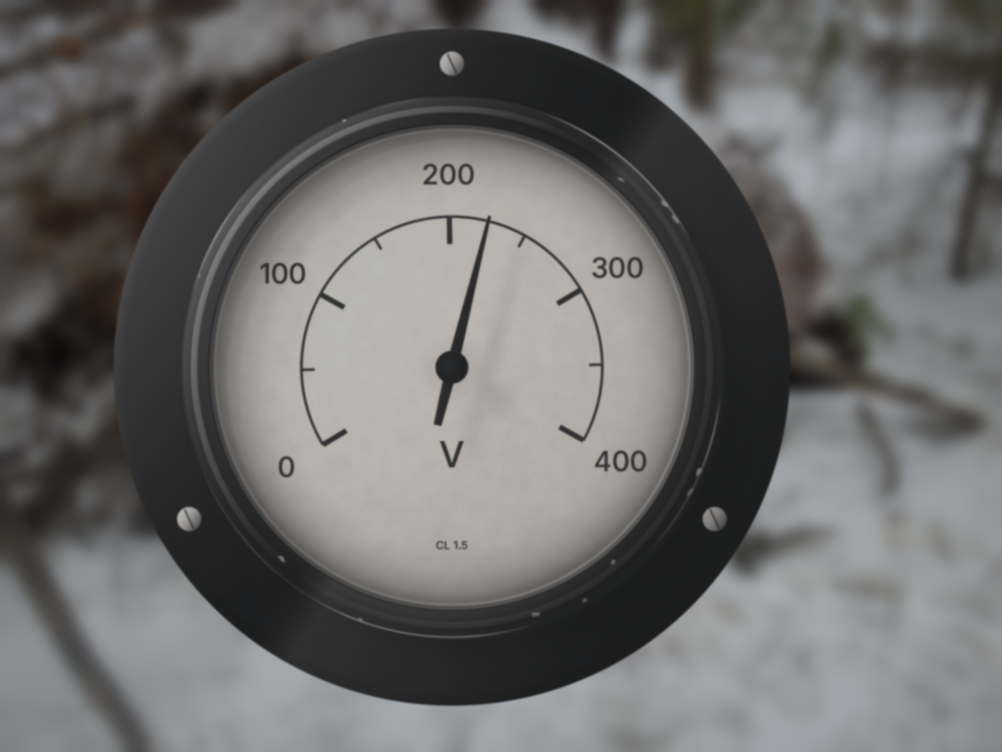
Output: 225 (V)
